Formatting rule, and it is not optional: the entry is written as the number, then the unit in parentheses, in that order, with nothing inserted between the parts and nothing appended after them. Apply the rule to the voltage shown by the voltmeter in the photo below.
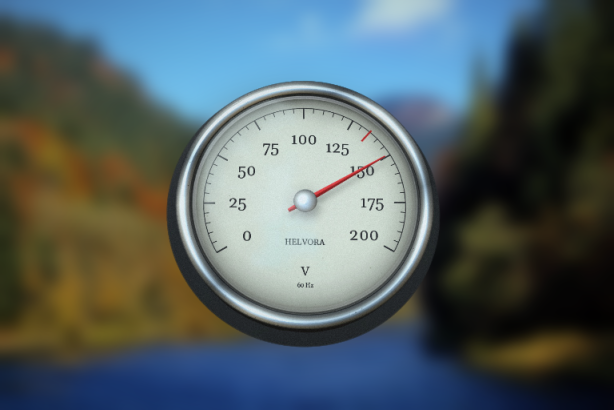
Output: 150 (V)
